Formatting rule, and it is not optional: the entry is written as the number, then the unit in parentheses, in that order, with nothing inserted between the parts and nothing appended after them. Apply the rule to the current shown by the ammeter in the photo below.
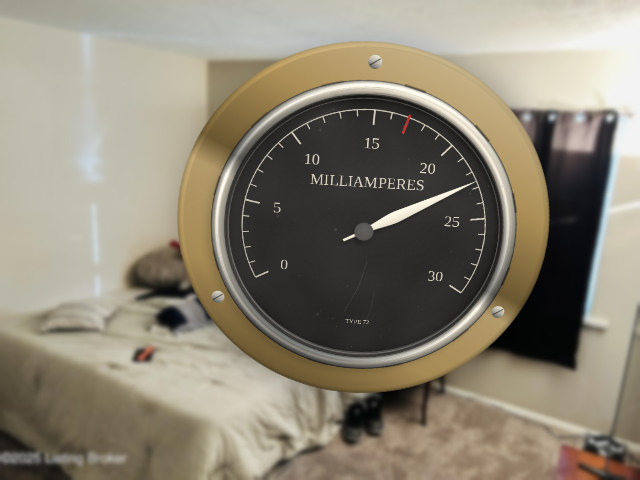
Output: 22.5 (mA)
